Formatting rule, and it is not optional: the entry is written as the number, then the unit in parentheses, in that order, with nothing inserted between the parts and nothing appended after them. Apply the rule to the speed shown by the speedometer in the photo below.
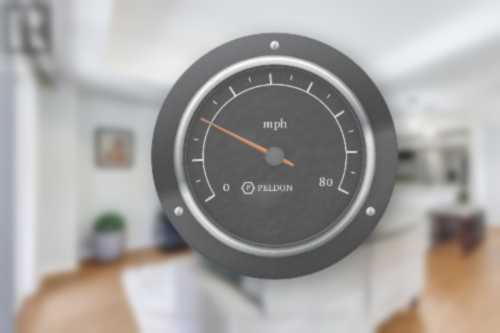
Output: 20 (mph)
